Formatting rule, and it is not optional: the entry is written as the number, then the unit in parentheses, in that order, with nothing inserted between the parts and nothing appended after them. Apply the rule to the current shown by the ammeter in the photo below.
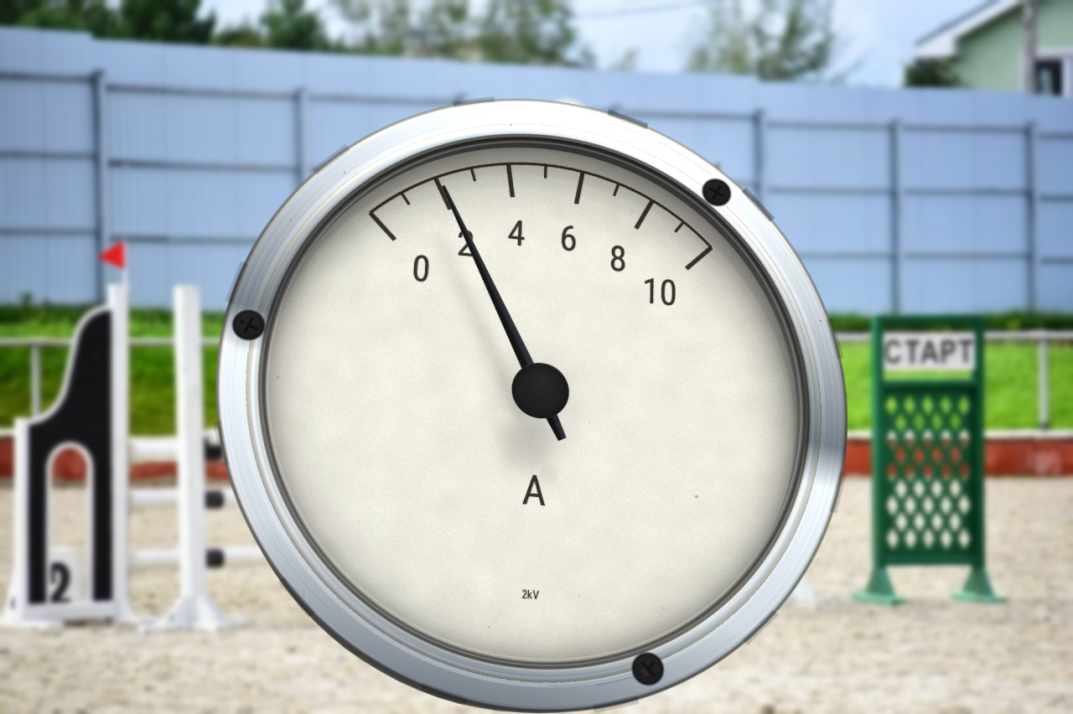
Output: 2 (A)
